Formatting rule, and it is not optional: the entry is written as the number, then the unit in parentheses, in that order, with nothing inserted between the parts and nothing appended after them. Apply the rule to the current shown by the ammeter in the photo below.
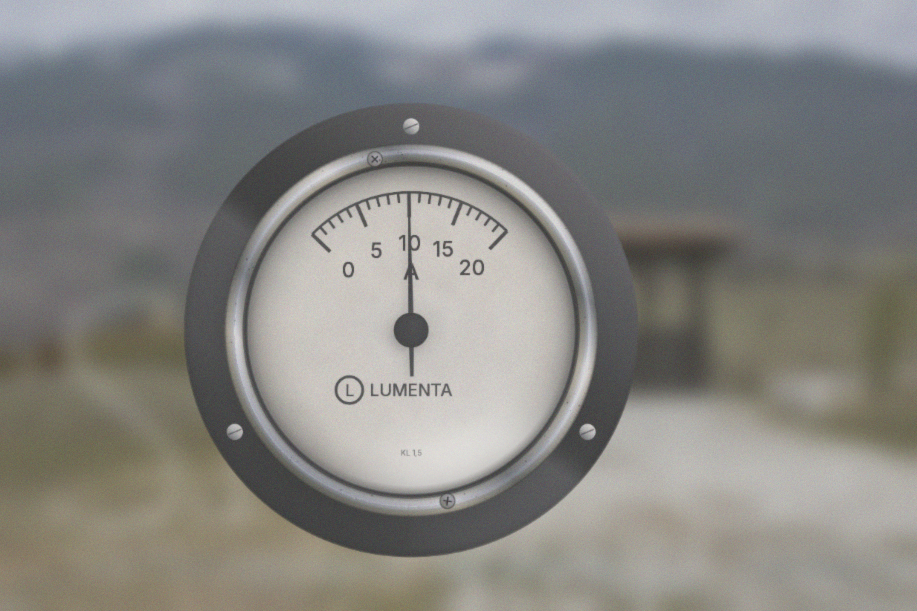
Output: 10 (A)
